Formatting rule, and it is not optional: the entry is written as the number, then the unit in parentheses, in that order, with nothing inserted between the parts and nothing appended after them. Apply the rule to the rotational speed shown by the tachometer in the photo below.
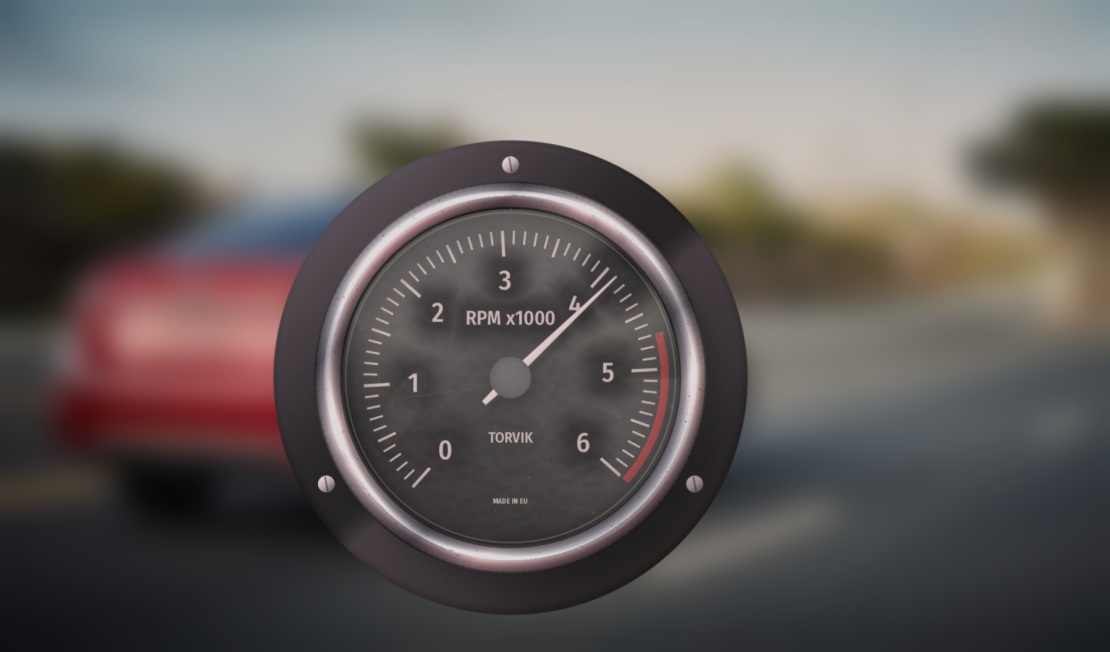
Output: 4100 (rpm)
